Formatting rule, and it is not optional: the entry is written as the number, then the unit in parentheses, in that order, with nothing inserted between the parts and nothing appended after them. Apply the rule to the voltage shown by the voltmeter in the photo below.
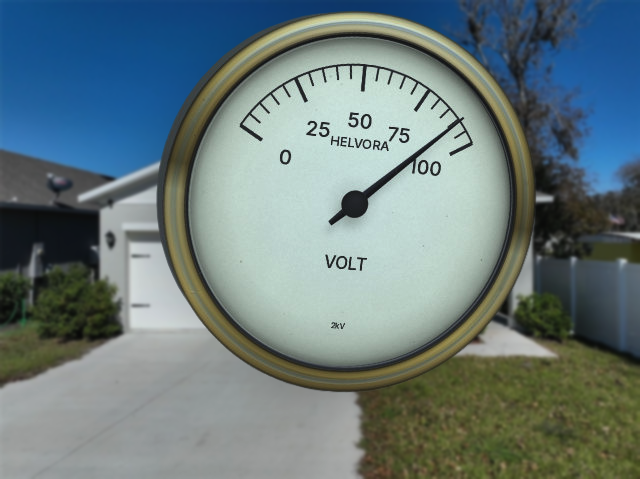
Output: 90 (V)
